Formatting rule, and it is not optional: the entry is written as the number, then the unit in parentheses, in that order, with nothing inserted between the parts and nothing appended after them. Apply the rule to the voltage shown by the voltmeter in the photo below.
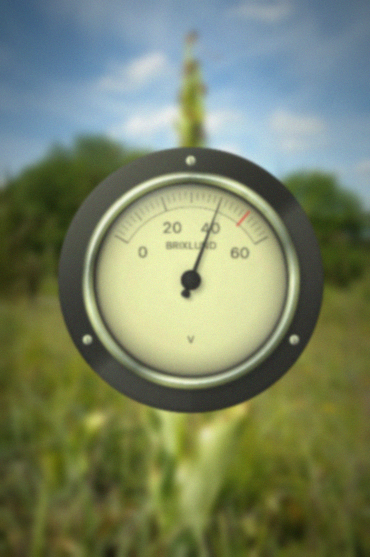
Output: 40 (V)
